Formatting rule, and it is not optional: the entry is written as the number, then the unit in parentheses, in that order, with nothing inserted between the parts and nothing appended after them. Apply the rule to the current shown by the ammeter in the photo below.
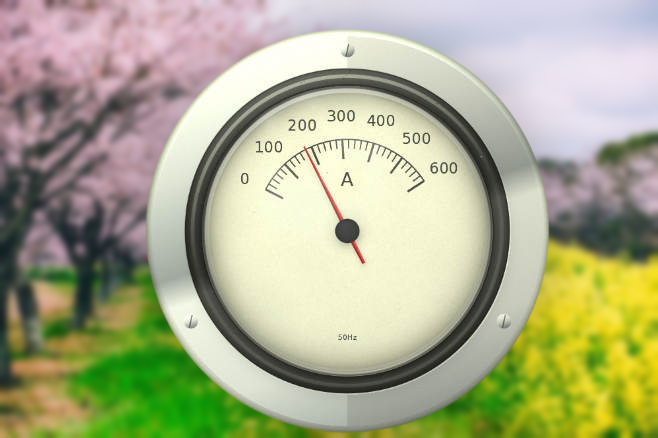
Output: 180 (A)
